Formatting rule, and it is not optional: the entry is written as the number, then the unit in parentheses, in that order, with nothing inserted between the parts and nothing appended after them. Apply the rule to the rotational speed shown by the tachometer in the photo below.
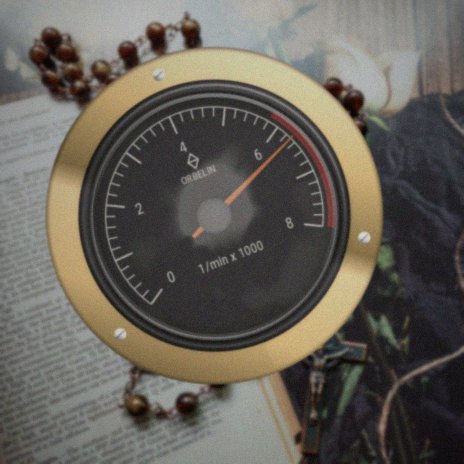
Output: 6300 (rpm)
